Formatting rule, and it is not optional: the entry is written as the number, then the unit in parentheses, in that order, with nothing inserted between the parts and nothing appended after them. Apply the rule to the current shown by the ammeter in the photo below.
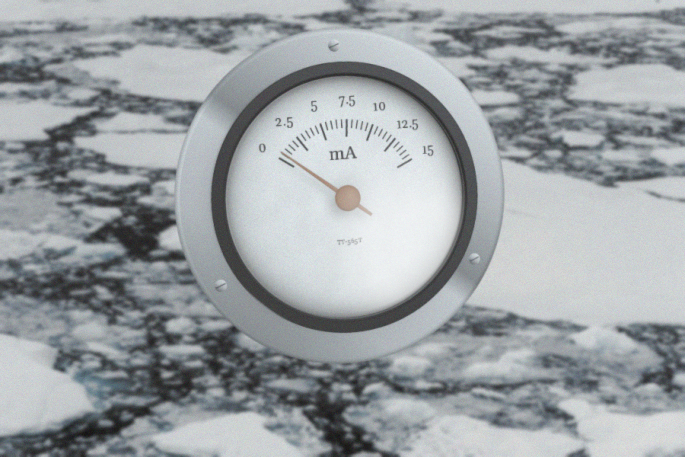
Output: 0.5 (mA)
